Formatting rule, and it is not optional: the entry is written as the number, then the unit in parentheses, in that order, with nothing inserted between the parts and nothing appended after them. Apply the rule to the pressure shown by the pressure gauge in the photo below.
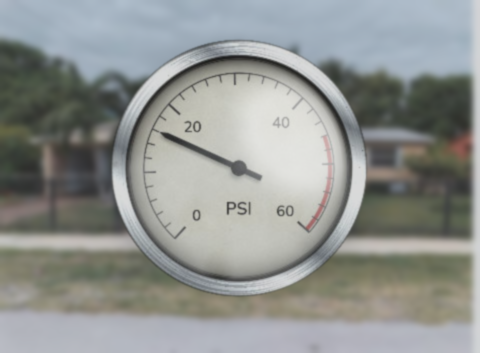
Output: 16 (psi)
